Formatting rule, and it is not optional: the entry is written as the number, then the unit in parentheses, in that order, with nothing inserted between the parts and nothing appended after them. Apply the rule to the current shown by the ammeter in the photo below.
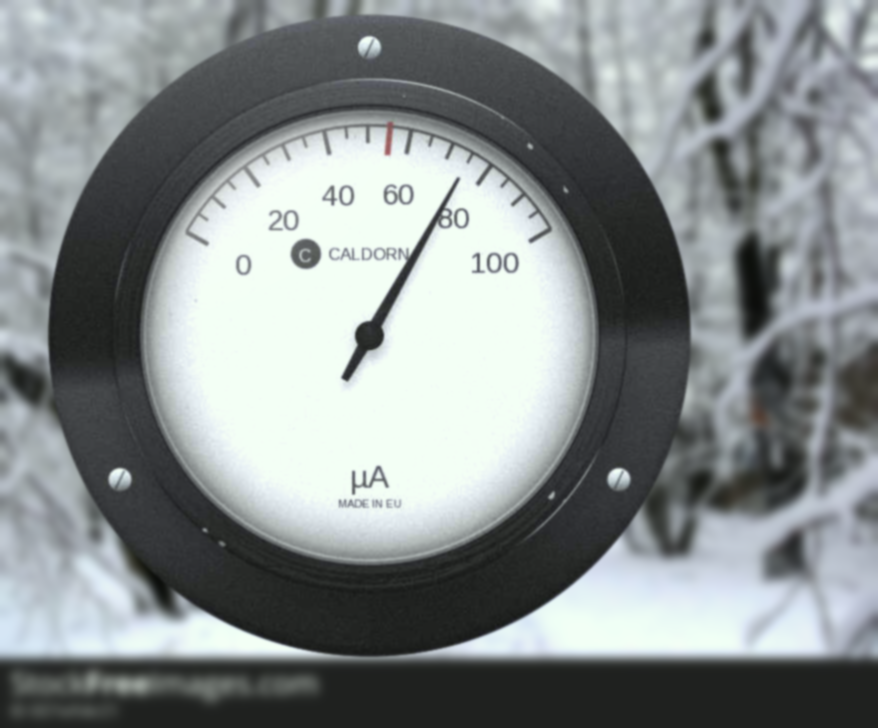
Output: 75 (µA)
